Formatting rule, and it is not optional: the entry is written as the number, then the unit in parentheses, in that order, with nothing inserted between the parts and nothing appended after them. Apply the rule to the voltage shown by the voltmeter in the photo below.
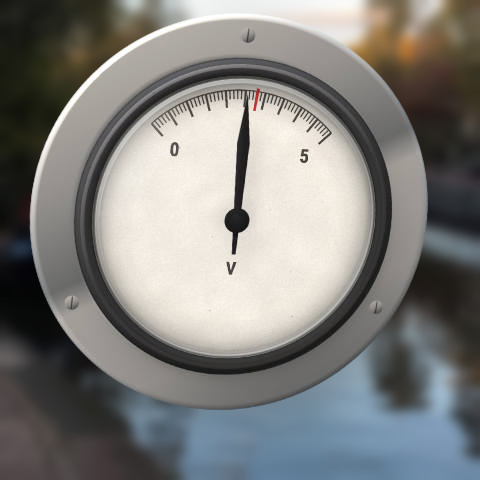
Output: 2.5 (V)
